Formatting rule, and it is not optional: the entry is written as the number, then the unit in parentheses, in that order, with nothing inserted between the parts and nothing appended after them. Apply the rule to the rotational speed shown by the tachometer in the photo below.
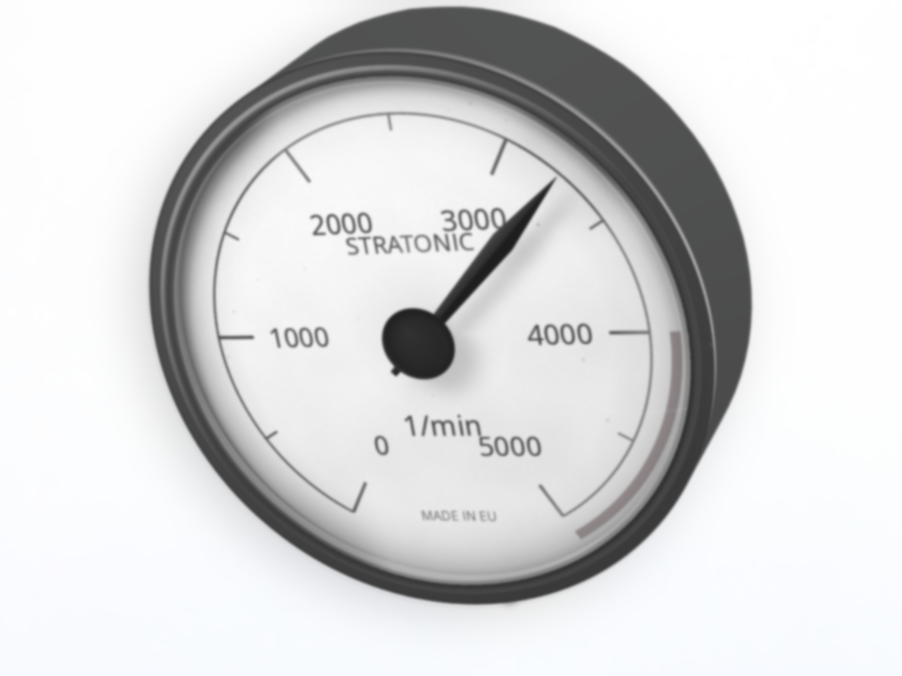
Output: 3250 (rpm)
